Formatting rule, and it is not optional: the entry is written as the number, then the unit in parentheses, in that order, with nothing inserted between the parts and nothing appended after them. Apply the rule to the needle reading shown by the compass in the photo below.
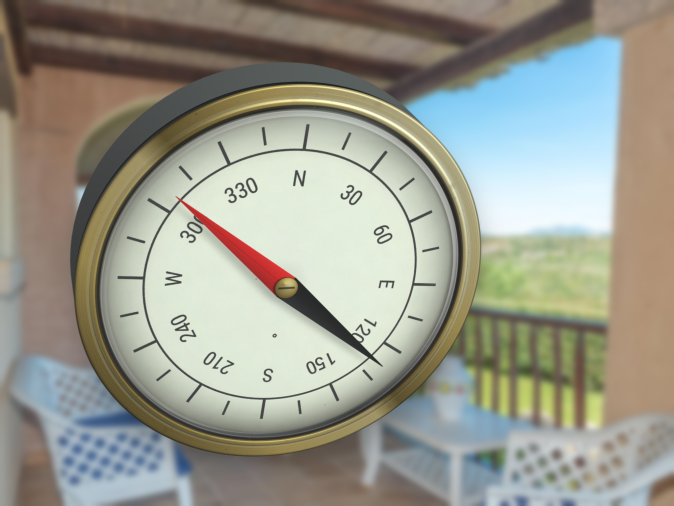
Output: 307.5 (°)
